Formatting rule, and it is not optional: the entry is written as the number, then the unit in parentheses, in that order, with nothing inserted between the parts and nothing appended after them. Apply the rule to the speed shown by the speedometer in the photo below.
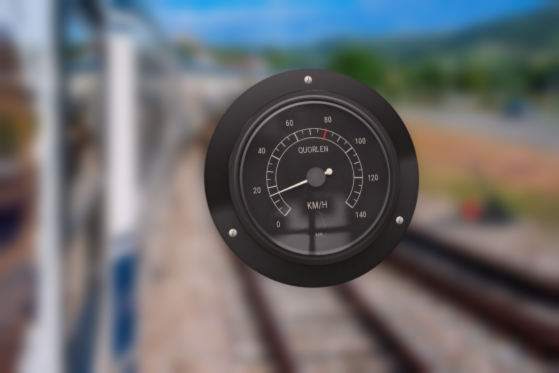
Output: 15 (km/h)
